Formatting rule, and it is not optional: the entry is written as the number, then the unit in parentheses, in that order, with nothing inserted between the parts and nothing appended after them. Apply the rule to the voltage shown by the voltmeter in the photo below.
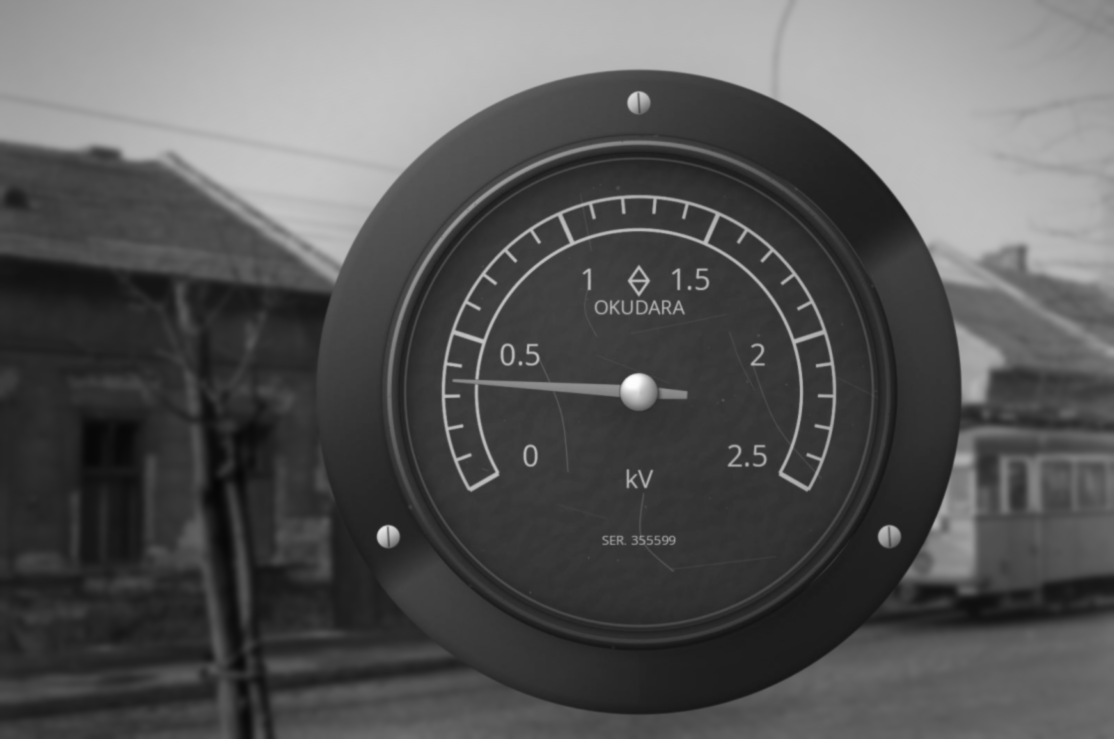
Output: 0.35 (kV)
